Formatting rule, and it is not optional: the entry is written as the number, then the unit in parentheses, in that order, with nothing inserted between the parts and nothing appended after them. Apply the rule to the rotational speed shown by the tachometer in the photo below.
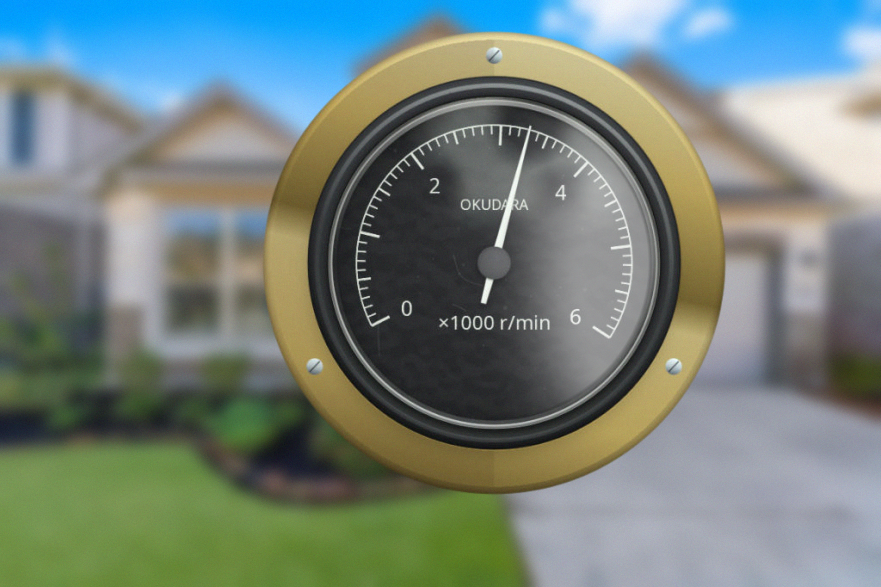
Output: 3300 (rpm)
